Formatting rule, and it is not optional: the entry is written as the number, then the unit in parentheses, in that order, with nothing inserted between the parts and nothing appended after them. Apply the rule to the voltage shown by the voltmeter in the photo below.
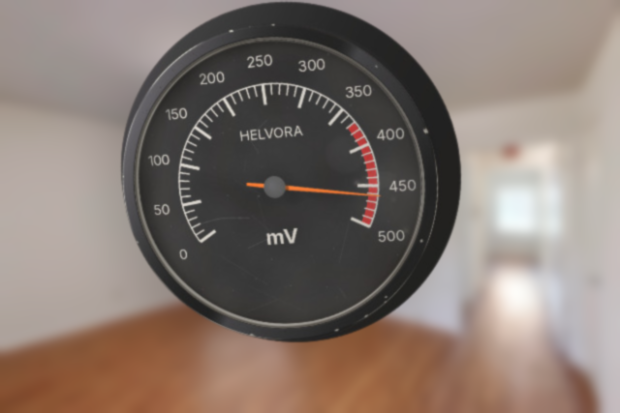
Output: 460 (mV)
